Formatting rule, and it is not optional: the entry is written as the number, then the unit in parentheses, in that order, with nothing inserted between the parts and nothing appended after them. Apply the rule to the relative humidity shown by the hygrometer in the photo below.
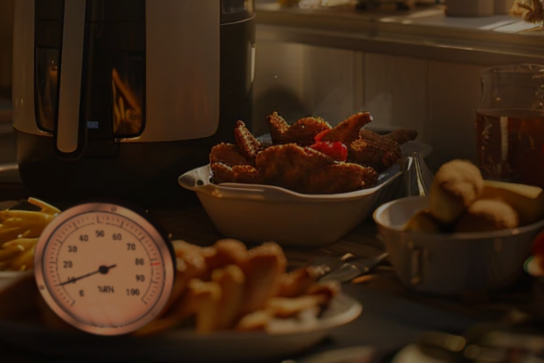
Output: 10 (%)
